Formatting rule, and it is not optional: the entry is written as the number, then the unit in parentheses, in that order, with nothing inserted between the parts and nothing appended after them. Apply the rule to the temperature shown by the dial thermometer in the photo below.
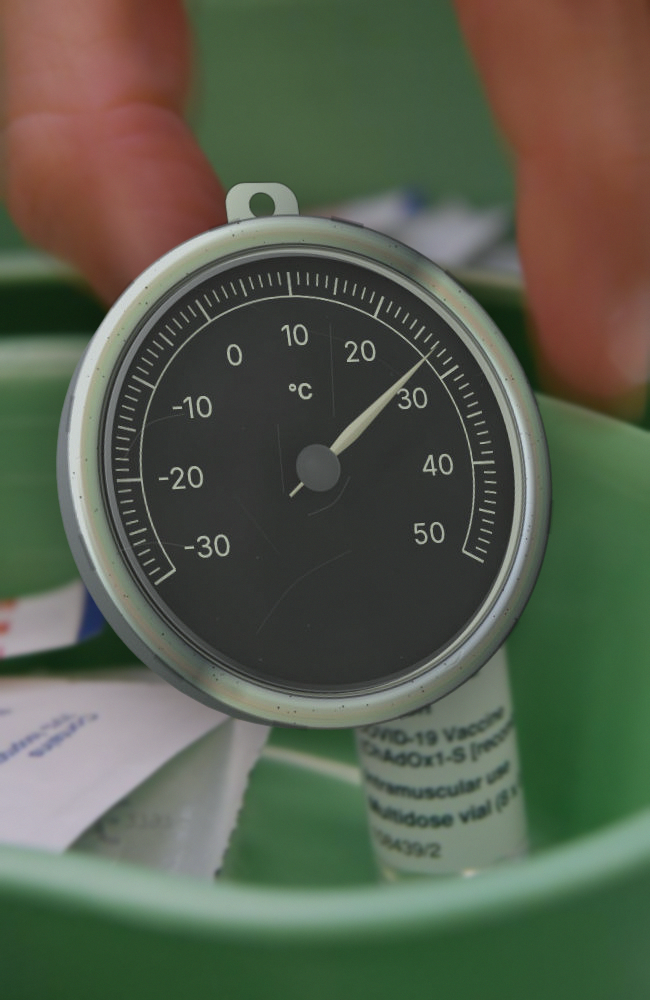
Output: 27 (°C)
